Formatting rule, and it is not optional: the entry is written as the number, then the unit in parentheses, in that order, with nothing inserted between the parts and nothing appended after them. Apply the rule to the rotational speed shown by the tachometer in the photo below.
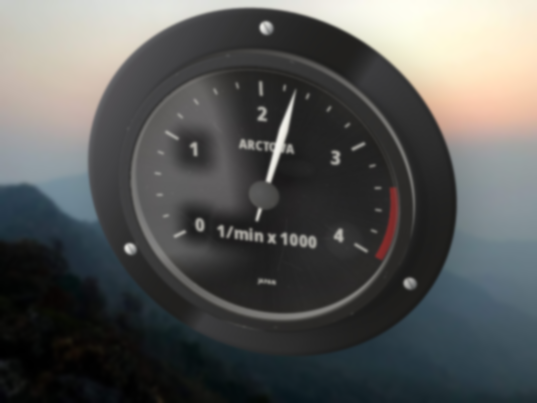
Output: 2300 (rpm)
